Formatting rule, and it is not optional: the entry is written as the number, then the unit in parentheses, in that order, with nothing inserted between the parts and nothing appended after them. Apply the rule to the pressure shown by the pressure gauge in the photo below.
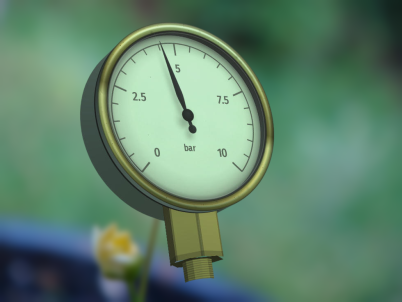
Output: 4.5 (bar)
